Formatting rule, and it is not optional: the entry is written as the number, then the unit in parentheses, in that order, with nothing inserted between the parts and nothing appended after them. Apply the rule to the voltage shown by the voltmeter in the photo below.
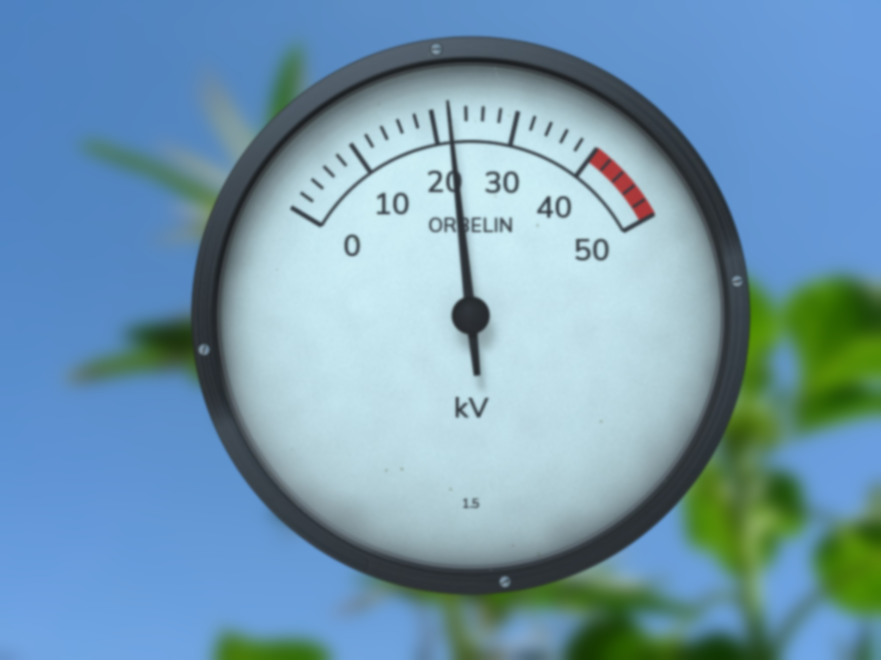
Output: 22 (kV)
